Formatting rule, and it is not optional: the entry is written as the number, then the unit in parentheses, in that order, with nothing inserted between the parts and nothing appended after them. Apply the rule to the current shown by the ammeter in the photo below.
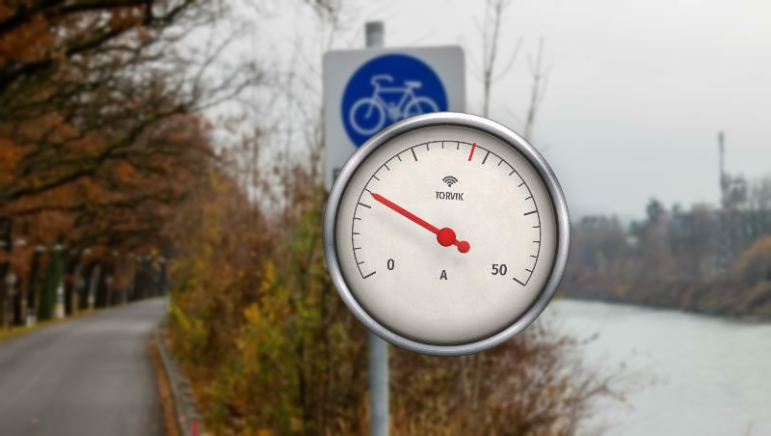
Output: 12 (A)
